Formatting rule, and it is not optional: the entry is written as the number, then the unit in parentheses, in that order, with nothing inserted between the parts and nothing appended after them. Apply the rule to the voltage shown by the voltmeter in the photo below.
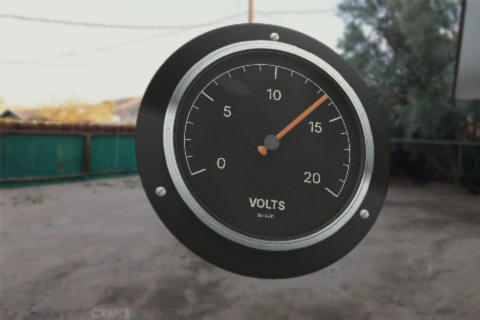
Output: 13.5 (V)
